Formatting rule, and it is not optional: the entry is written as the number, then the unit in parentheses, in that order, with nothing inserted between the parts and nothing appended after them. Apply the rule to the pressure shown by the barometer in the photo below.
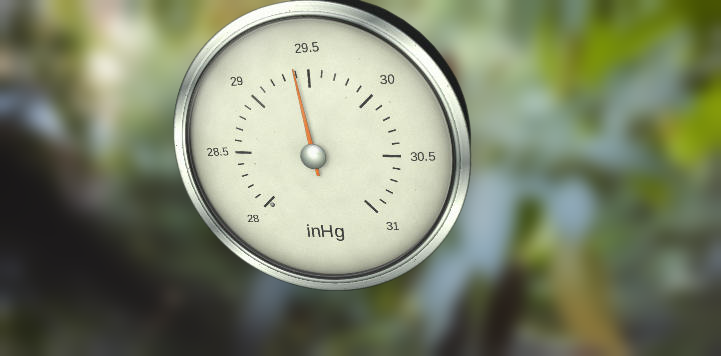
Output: 29.4 (inHg)
